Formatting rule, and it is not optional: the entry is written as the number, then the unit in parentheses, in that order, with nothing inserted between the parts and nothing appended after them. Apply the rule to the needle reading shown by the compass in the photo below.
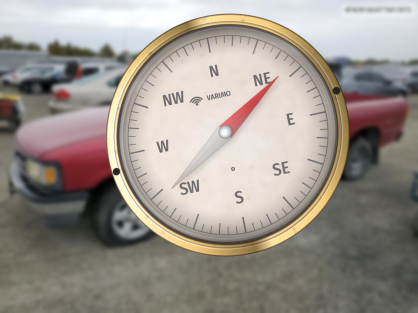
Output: 55 (°)
